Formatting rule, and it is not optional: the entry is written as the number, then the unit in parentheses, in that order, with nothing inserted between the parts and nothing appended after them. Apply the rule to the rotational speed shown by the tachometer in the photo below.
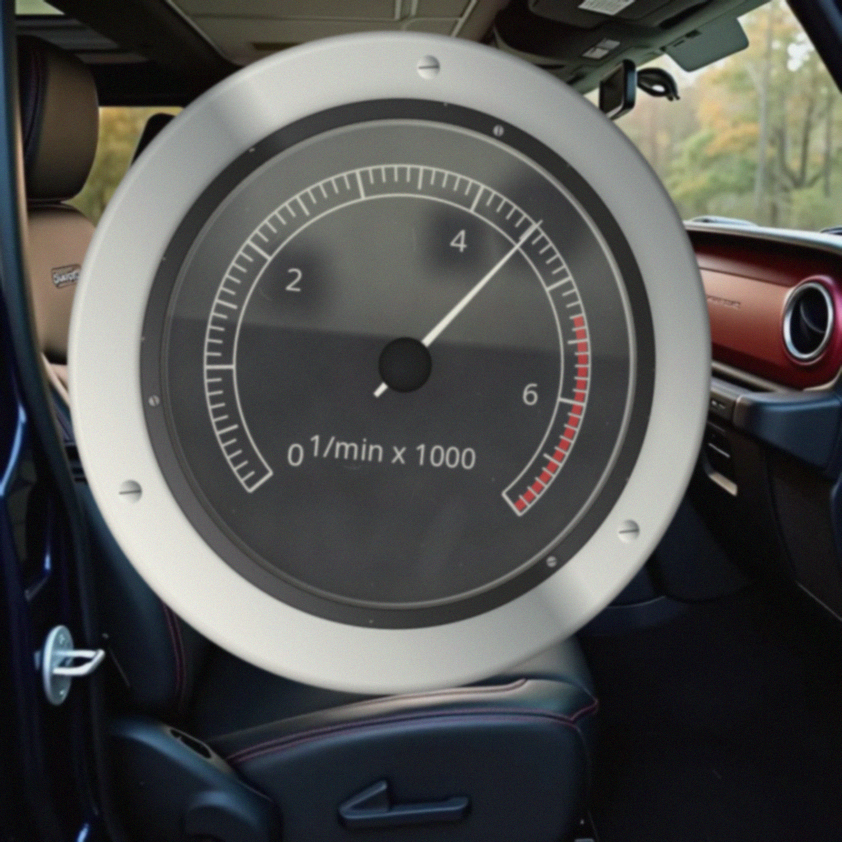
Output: 4500 (rpm)
